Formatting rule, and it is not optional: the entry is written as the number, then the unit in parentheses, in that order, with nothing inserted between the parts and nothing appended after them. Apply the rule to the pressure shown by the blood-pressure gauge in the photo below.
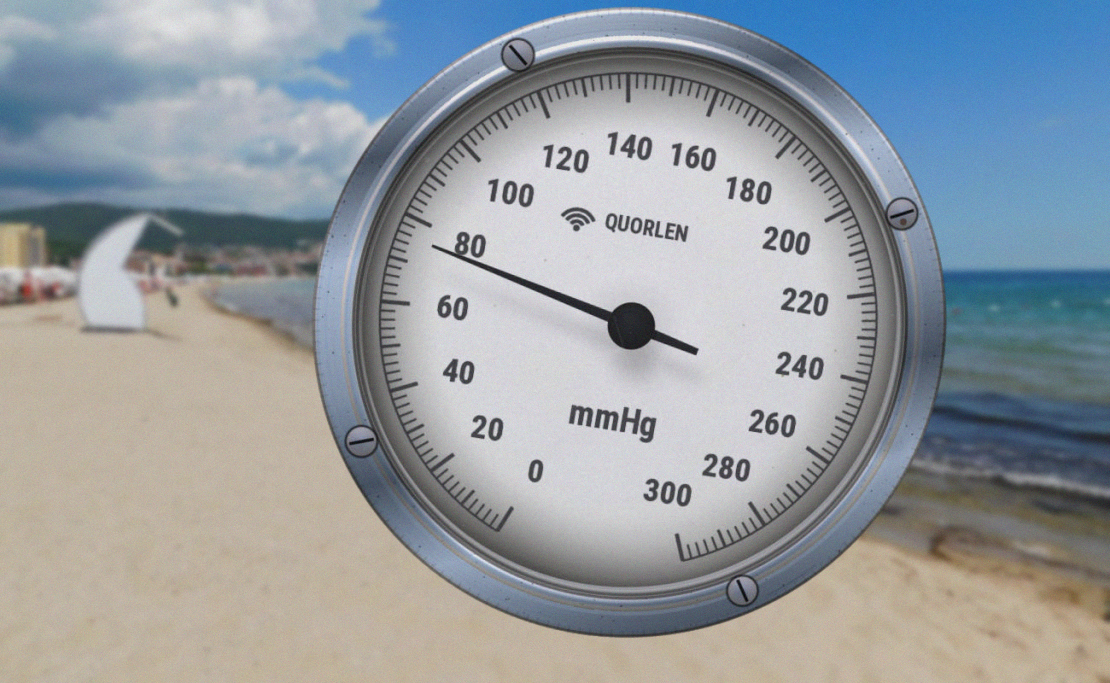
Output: 76 (mmHg)
